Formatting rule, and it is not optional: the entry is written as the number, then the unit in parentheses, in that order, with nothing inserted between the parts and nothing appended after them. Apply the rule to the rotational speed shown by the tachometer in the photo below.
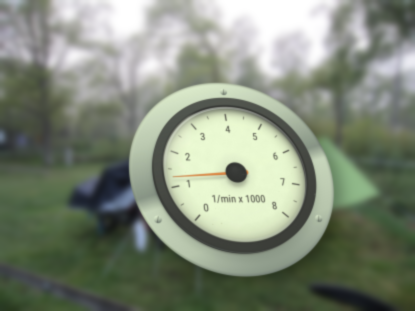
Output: 1250 (rpm)
